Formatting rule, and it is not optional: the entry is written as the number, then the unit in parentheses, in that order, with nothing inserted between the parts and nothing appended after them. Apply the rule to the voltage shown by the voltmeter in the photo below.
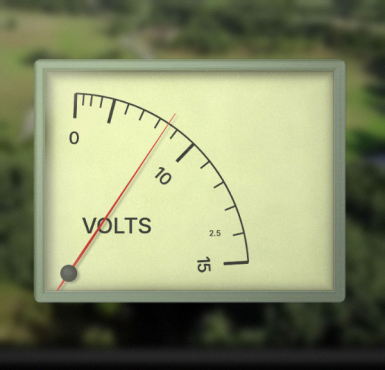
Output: 8.5 (V)
